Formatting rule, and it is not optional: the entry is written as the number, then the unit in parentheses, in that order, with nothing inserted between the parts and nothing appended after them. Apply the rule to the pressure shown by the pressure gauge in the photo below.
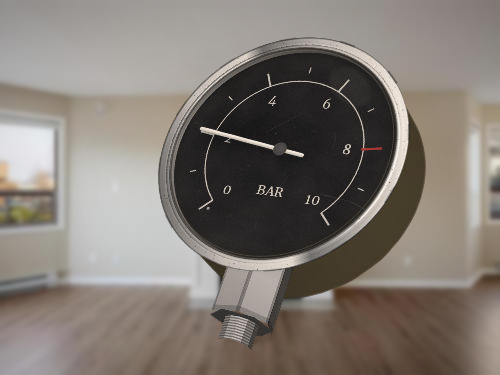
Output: 2 (bar)
